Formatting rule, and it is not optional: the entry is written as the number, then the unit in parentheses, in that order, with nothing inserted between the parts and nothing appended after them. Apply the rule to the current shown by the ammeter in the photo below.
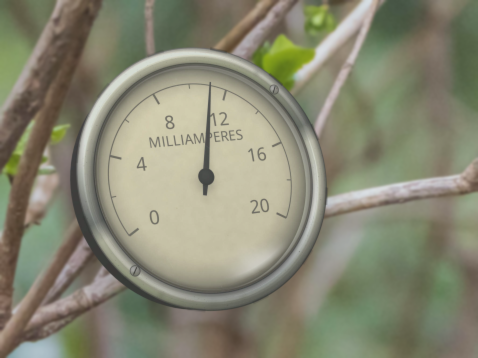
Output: 11 (mA)
